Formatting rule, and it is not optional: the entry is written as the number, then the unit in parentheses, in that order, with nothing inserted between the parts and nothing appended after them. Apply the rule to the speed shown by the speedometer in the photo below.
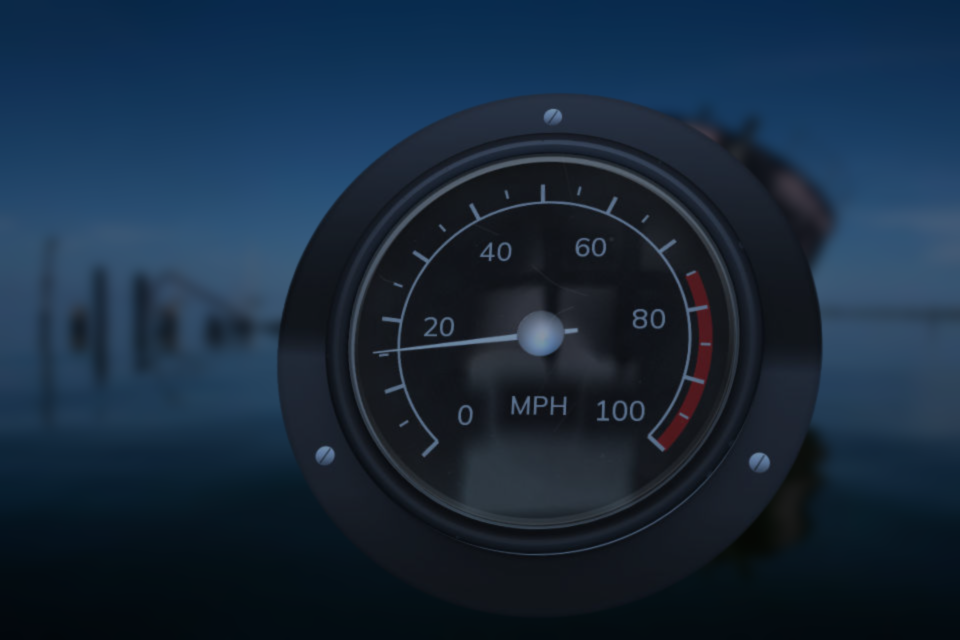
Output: 15 (mph)
